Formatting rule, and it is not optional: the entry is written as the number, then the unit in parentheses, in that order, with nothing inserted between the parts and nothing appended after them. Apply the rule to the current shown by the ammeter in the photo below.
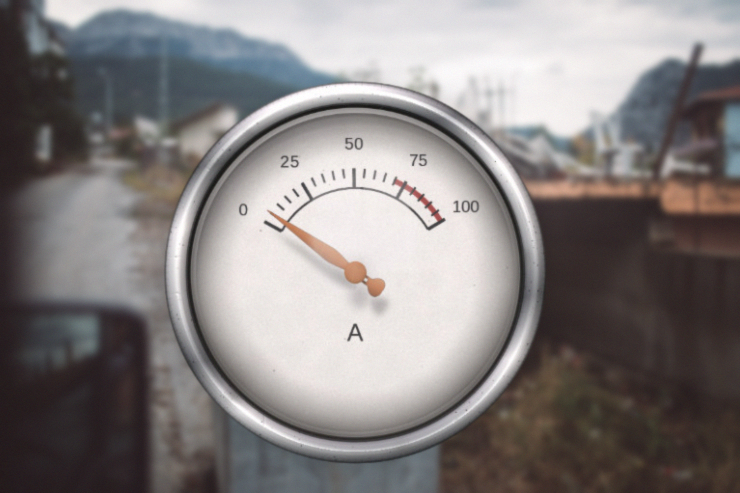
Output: 5 (A)
